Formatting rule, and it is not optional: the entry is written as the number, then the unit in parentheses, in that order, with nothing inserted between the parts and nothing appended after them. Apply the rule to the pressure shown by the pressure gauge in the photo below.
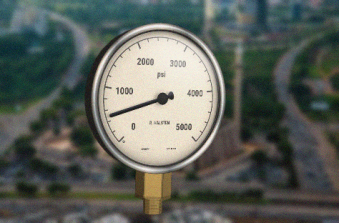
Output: 500 (psi)
